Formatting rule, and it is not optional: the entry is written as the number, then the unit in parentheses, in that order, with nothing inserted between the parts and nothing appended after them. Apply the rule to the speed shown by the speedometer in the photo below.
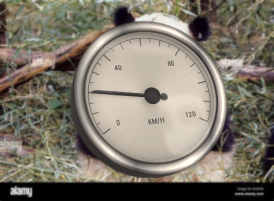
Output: 20 (km/h)
